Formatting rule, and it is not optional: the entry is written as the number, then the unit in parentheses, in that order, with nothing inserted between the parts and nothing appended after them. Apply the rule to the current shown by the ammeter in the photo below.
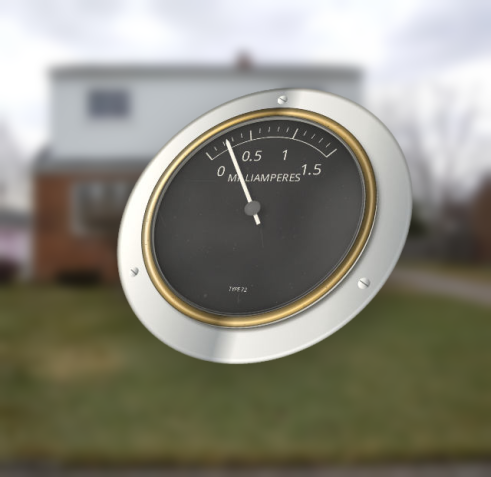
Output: 0.25 (mA)
